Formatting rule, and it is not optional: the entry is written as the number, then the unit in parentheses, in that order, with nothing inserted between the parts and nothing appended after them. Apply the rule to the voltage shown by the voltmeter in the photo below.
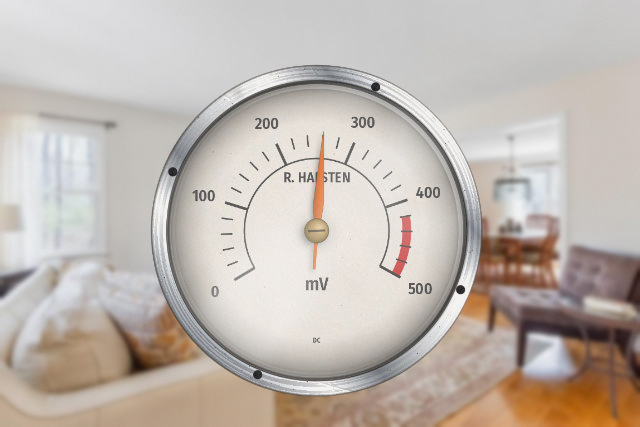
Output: 260 (mV)
